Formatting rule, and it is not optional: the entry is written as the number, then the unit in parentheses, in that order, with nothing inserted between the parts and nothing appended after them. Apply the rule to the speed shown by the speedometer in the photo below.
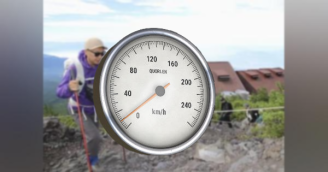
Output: 10 (km/h)
